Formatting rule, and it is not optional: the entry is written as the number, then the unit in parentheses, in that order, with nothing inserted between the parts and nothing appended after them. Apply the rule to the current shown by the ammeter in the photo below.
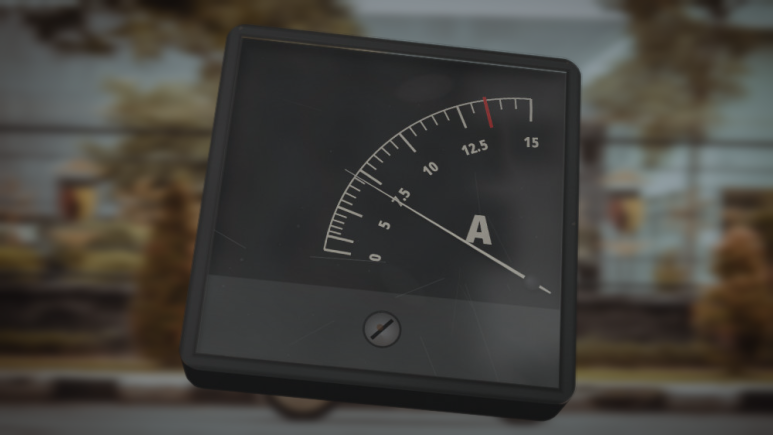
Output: 7 (A)
